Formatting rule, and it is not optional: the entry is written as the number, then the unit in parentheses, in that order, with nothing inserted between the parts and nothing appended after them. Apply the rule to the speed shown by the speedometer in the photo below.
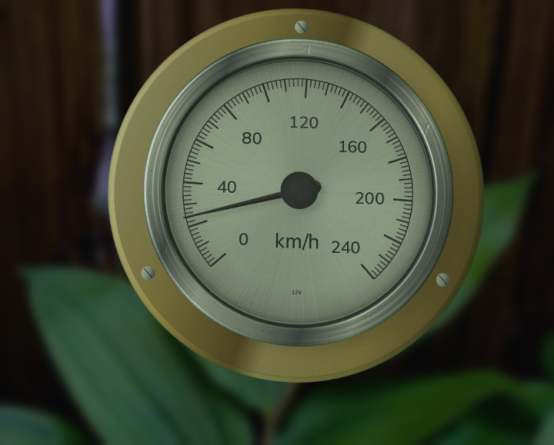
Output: 24 (km/h)
